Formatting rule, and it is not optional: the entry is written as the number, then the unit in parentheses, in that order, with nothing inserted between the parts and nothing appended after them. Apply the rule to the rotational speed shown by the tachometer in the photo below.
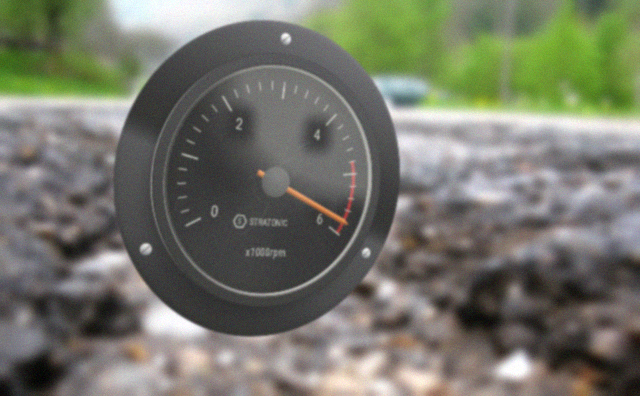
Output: 5800 (rpm)
